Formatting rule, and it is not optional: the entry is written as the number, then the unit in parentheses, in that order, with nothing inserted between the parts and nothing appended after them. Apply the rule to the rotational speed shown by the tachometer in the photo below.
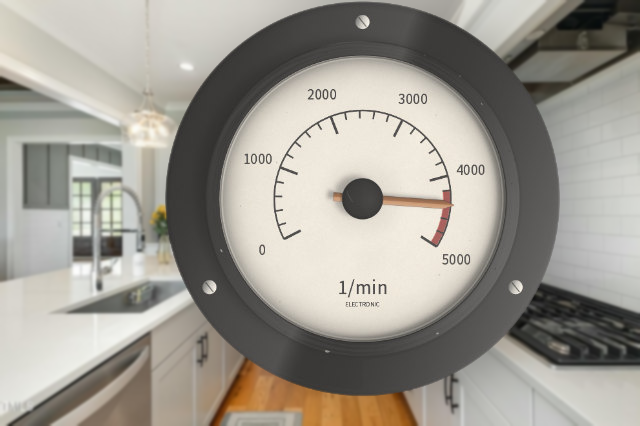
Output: 4400 (rpm)
